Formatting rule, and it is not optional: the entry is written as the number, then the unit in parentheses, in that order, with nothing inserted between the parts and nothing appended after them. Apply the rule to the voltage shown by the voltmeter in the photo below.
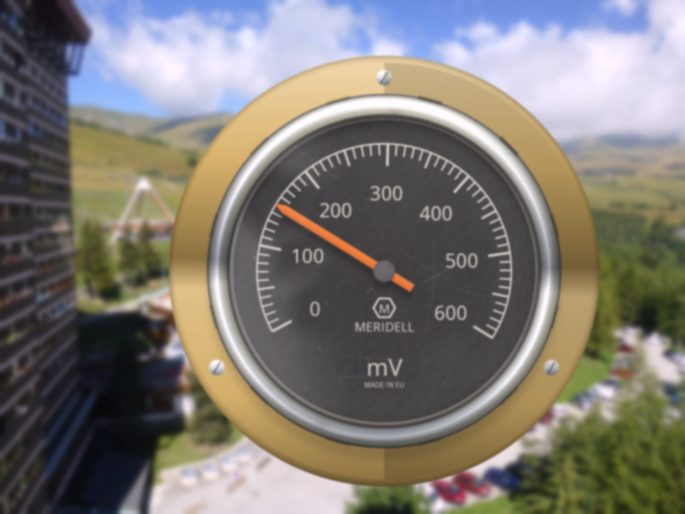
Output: 150 (mV)
